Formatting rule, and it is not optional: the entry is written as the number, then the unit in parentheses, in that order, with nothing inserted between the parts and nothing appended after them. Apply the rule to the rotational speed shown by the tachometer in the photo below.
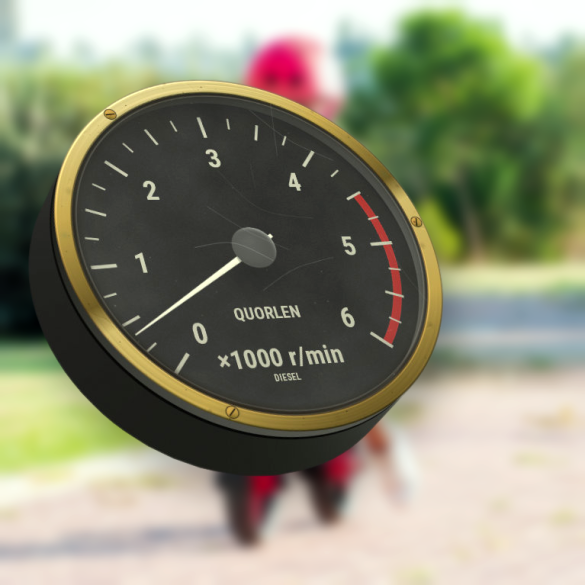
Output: 375 (rpm)
